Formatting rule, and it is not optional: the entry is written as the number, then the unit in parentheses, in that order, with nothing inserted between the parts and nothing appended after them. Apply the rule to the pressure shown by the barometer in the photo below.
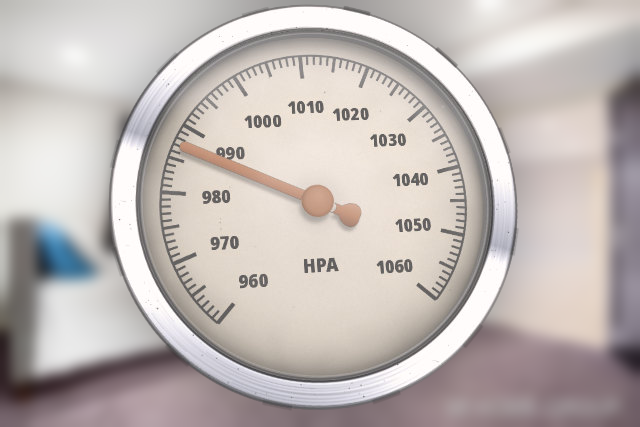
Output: 987 (hPa)
